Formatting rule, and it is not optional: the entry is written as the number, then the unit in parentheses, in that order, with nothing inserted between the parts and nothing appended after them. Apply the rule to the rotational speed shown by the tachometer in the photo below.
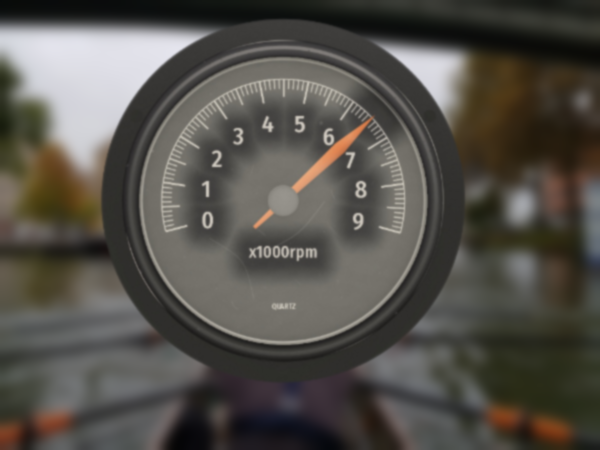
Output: 6500 (rpm)
